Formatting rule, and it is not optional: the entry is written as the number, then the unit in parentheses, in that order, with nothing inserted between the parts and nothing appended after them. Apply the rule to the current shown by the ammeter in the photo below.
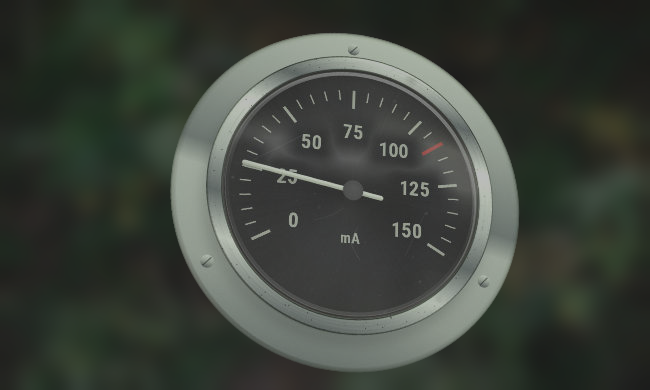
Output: 25 (mA)
